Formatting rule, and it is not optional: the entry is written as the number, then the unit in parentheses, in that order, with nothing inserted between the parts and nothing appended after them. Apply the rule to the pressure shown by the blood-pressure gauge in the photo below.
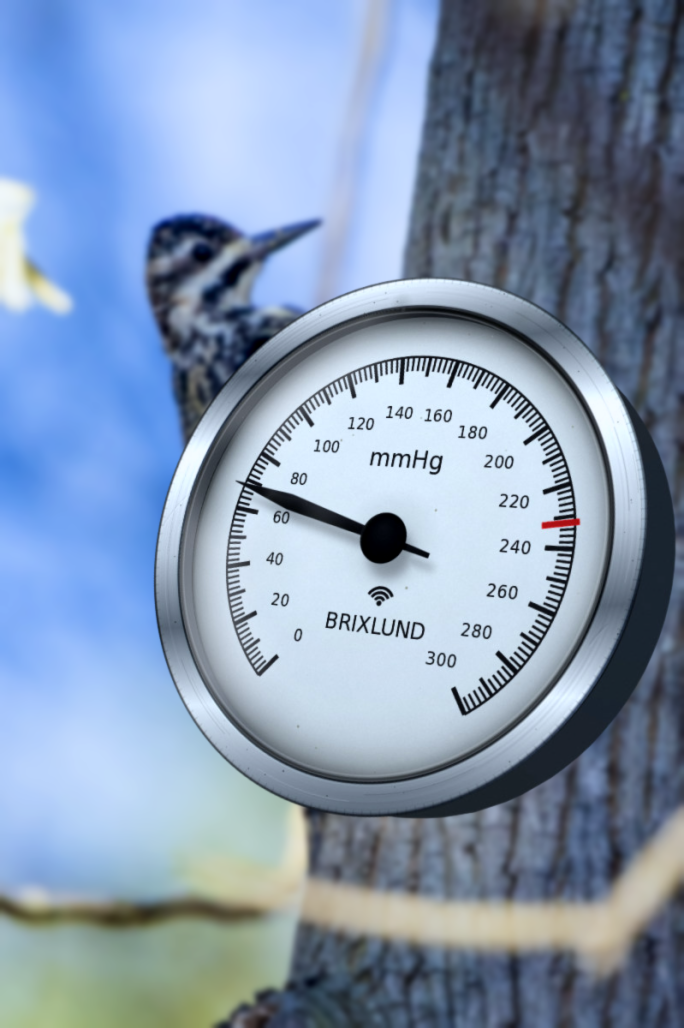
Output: 68 (mmHg)
